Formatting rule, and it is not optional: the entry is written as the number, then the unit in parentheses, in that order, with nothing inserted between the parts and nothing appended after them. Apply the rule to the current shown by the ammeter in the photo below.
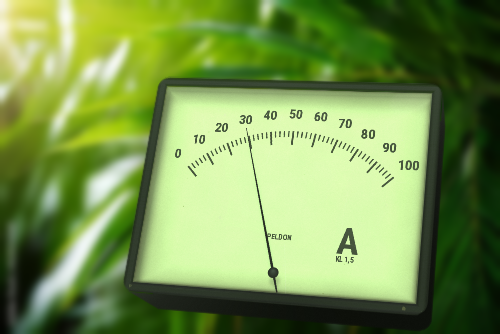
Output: 30 (A)
